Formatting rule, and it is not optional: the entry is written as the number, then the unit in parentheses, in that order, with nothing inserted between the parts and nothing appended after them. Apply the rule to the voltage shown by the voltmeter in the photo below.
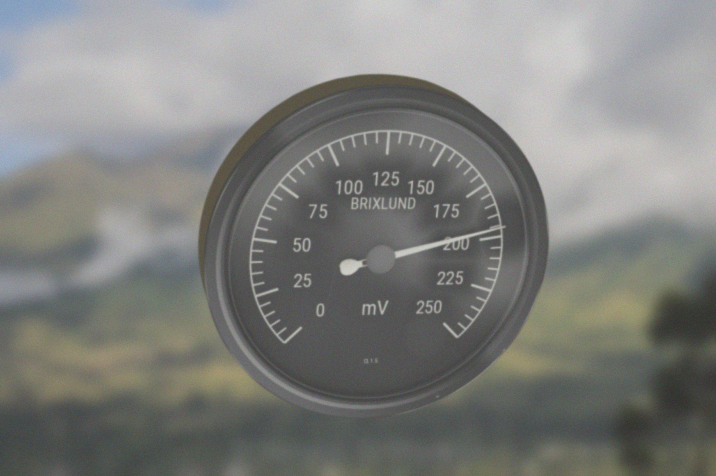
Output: 195 (mV)
